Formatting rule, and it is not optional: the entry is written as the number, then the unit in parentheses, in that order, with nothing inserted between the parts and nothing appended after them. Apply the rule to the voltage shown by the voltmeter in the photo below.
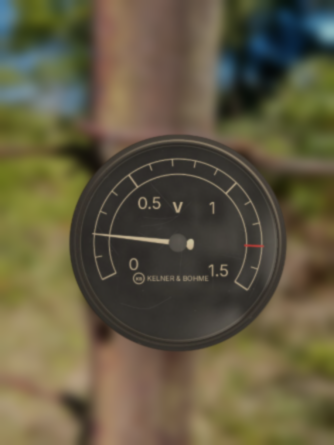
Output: 0.2 (V)
